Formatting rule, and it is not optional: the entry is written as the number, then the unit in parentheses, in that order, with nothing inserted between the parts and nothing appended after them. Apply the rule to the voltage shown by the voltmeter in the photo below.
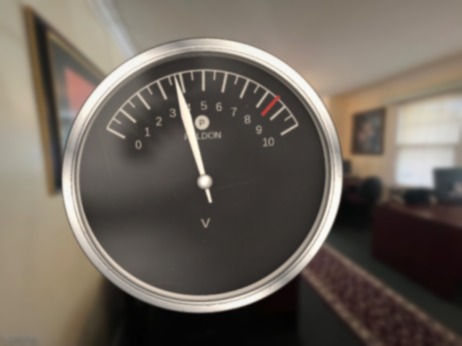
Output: 3.75 (V)
